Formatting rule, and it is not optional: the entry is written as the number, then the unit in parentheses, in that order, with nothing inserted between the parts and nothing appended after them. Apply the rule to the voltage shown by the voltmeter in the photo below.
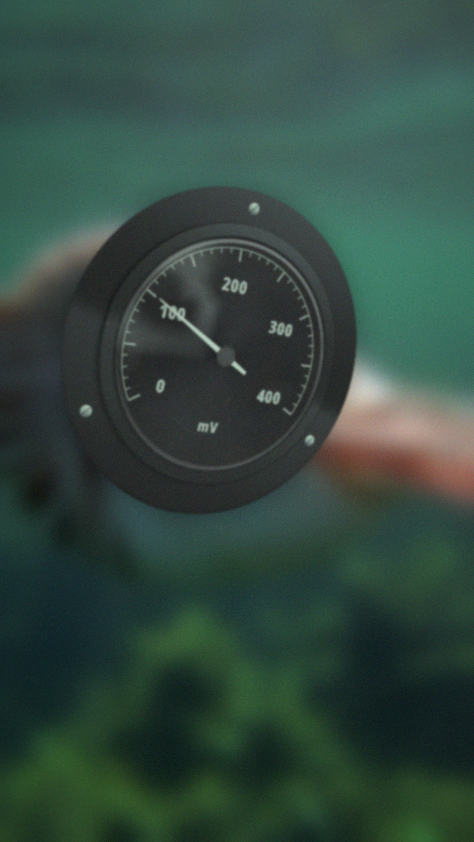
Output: 100 (mV)
